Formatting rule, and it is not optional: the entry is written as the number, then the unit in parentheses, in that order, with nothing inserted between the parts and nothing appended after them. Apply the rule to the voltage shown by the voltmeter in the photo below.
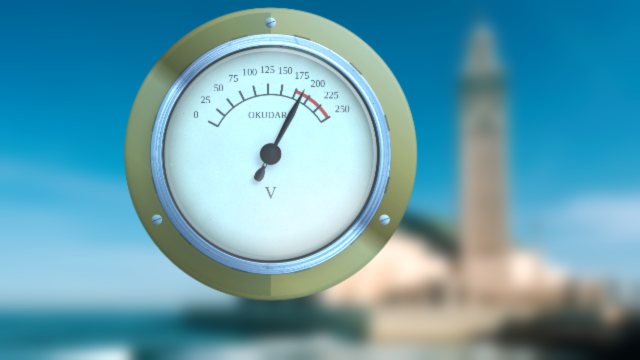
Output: 187.5 (V)
